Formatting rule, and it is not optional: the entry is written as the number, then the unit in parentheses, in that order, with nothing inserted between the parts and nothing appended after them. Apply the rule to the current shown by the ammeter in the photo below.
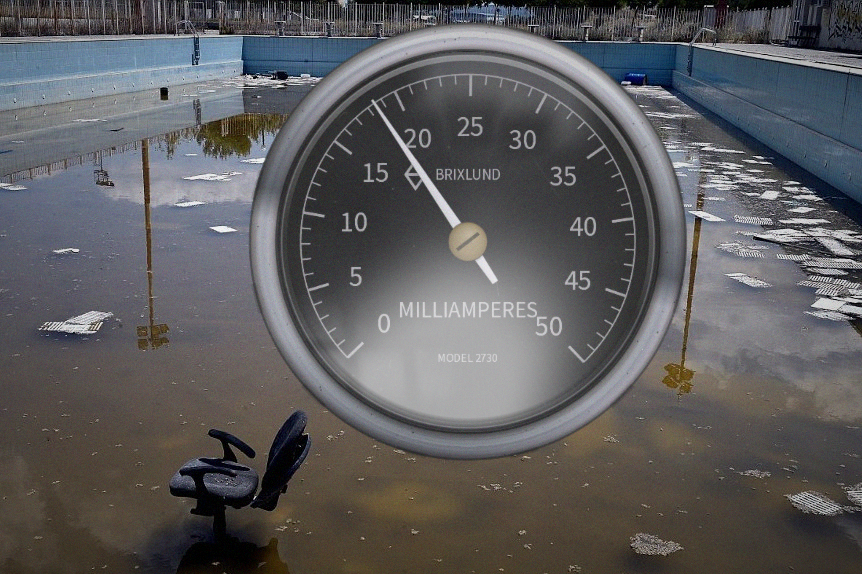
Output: 18.5 (mA)
